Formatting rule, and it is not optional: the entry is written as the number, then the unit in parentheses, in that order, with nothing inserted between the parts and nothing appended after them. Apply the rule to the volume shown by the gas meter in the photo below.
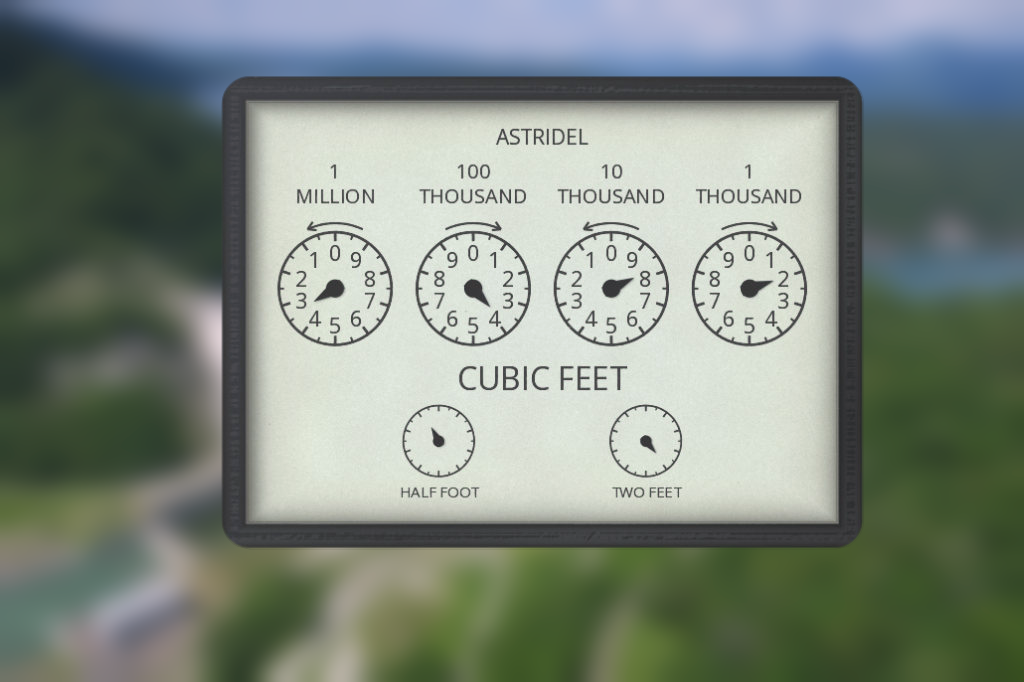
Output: 338200 (ft³)
